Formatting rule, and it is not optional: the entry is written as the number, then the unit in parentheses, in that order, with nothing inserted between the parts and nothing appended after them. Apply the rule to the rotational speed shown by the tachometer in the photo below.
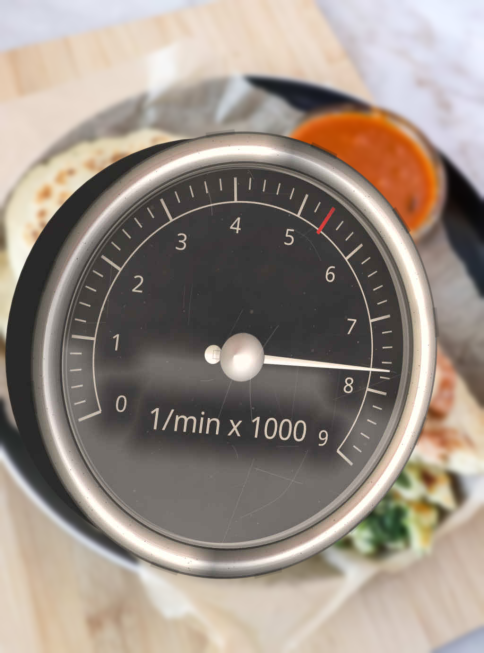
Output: 7700 (rpm)
